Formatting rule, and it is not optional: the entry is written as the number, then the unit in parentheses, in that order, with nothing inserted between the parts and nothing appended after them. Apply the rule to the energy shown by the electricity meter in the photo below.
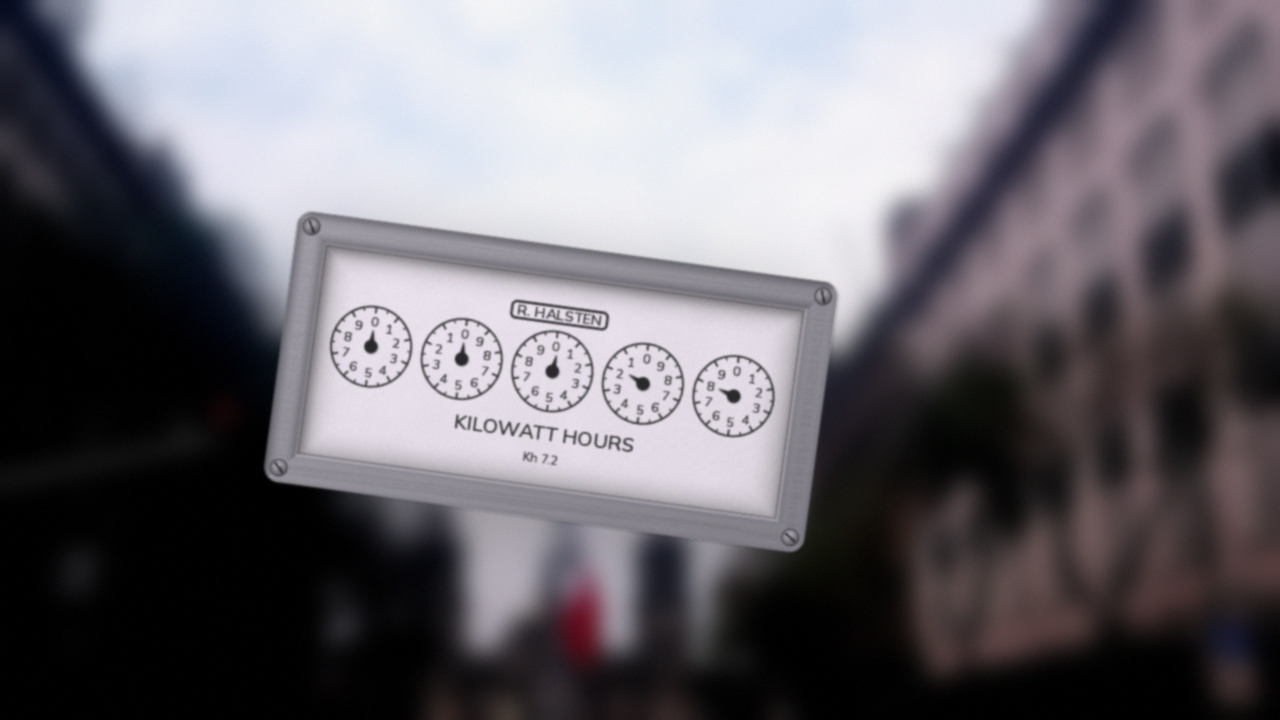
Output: 18 (kWh)
